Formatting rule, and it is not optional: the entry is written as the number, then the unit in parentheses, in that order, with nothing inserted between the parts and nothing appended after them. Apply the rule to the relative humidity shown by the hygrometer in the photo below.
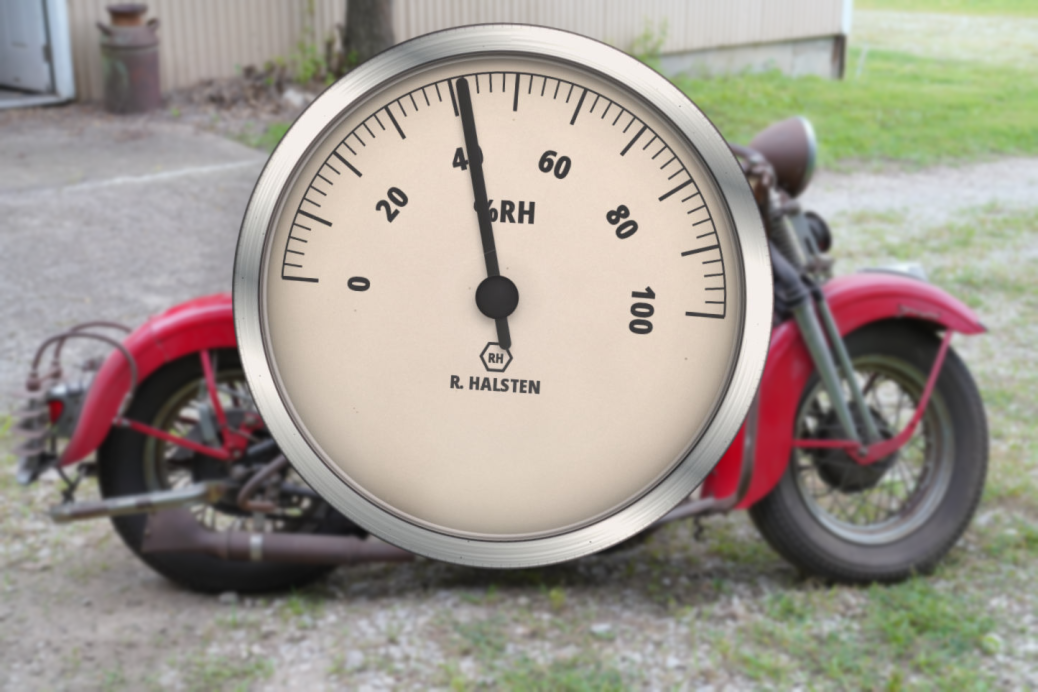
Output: 42 (%)
